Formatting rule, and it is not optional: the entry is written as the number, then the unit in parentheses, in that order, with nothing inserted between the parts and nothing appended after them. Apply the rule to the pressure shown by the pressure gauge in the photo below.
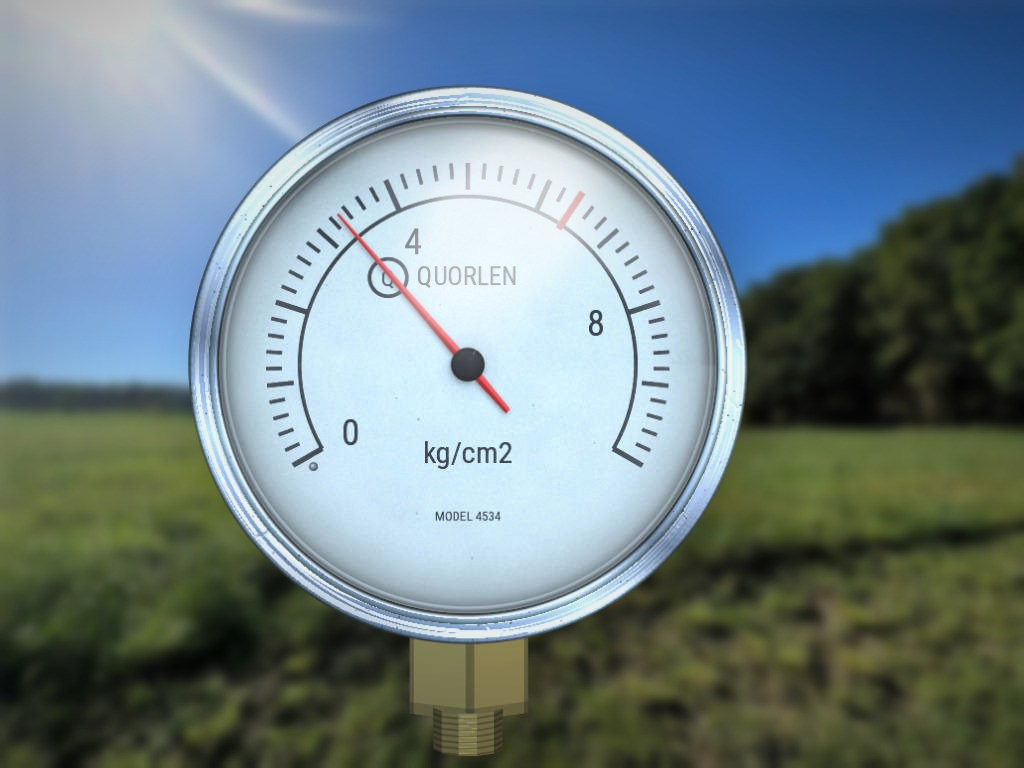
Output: 3.3 (kg/cm²)
